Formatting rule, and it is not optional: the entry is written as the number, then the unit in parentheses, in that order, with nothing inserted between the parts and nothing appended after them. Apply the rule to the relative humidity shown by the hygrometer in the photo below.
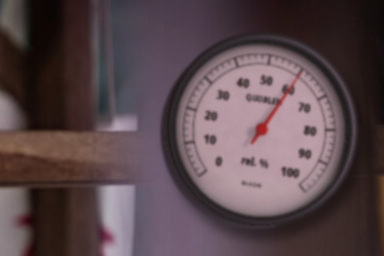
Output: 60 (%)
